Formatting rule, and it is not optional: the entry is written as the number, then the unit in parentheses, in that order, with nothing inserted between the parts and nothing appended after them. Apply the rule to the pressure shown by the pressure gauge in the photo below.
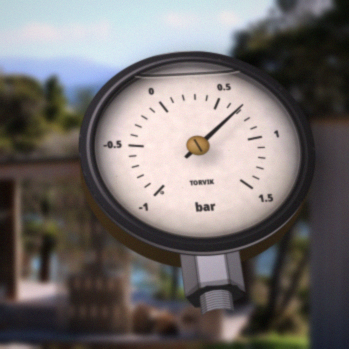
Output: 0.7 (bar)
